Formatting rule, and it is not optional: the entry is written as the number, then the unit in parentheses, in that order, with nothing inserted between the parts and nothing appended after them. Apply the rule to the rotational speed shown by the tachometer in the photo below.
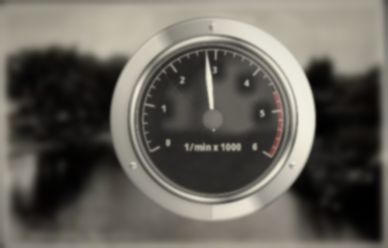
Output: 2800 (rpm)
